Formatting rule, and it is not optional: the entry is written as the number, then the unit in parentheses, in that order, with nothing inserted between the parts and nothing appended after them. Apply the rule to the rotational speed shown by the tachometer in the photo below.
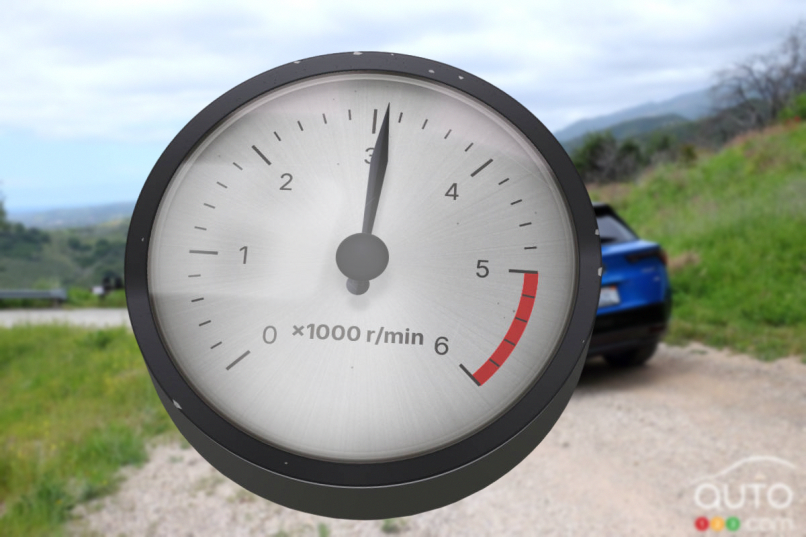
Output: 3100 (rpm)
